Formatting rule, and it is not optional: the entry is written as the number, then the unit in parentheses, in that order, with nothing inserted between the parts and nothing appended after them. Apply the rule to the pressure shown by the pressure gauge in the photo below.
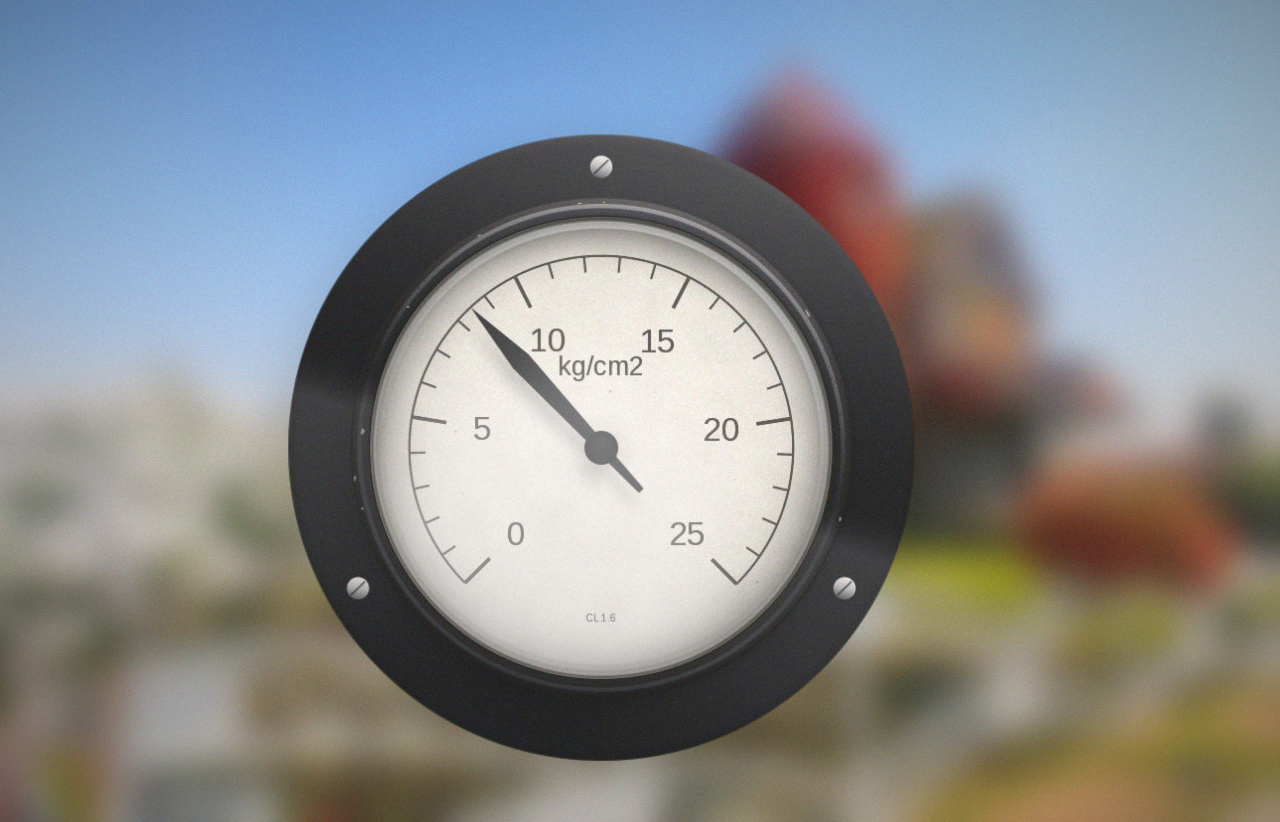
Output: 8.5 (kg/cm²)
